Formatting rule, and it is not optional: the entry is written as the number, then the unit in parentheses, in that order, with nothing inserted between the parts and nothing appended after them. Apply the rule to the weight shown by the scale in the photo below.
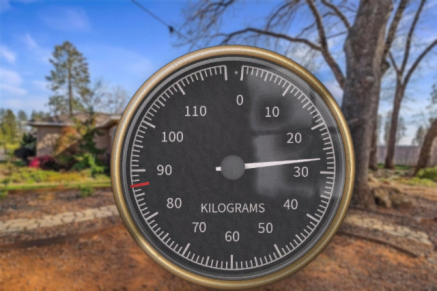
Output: 27 (kg)
